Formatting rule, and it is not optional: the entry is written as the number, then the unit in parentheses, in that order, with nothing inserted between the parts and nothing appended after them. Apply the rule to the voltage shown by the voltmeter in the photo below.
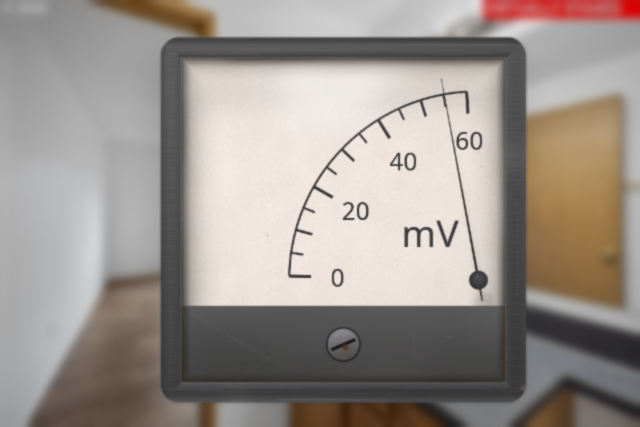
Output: 55 (mV)
